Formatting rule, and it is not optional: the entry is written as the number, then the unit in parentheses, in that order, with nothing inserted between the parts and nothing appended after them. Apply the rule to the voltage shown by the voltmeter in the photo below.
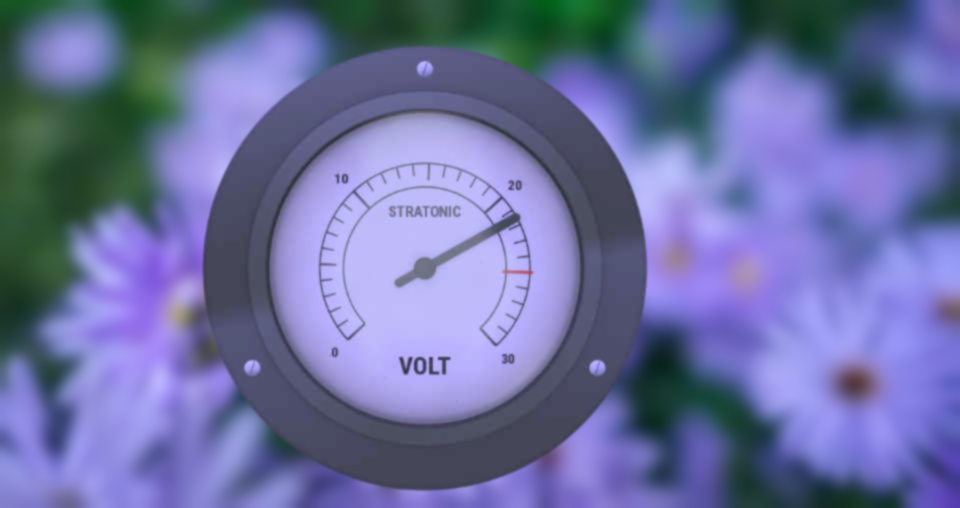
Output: 21.5 (V)
